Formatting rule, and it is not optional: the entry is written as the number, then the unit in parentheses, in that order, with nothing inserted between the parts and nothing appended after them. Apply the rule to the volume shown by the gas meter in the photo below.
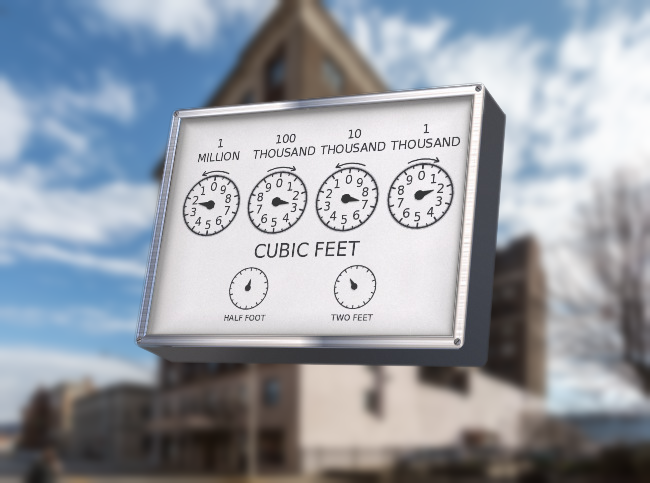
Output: 227200 (ft³)
